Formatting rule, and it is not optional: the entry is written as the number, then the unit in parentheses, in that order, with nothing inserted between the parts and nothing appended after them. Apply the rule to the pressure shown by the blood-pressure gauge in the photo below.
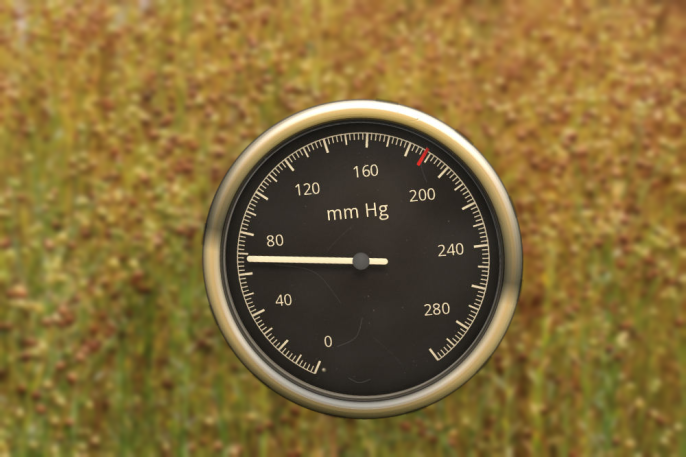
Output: 68 (mmHg)
